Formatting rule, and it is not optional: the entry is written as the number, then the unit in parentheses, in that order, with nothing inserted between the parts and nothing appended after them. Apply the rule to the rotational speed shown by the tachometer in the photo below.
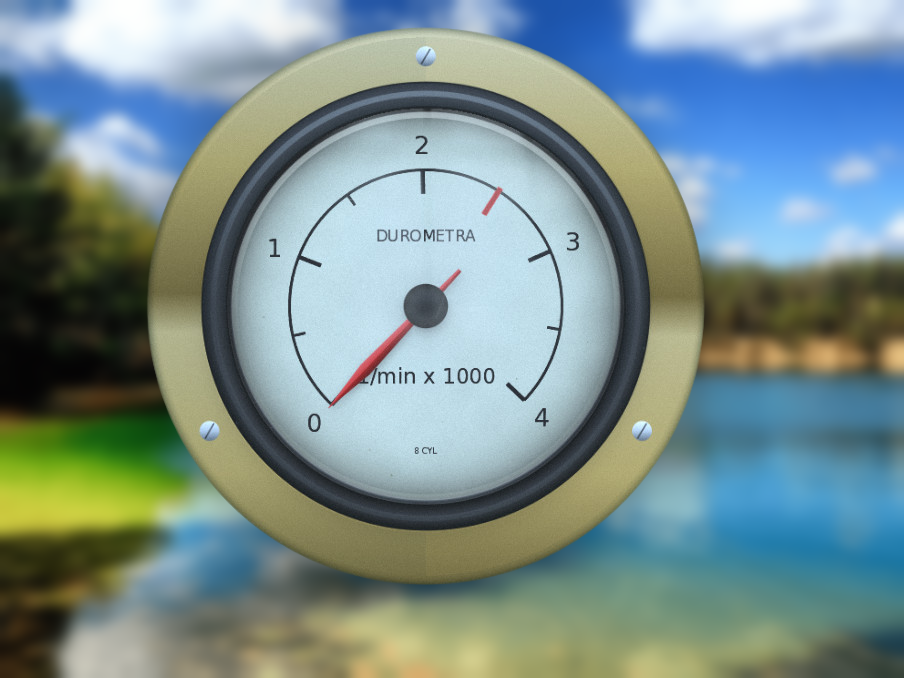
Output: 0 (rpm)
